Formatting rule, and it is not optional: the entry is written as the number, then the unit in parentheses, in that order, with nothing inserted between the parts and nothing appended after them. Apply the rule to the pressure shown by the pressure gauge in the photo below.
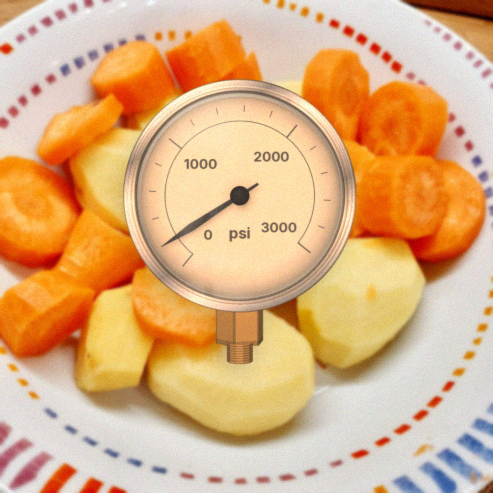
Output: 200 (psi)
